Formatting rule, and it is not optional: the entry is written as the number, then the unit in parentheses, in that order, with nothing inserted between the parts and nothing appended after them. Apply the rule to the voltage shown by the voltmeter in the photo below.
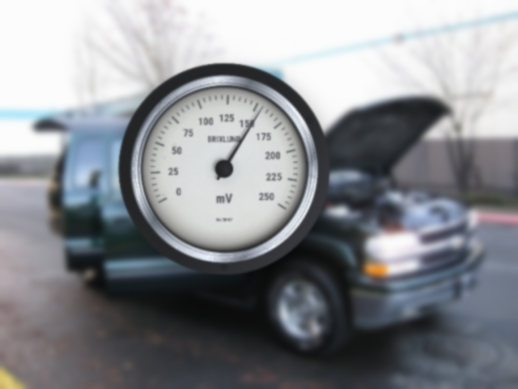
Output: 155 (mV)
